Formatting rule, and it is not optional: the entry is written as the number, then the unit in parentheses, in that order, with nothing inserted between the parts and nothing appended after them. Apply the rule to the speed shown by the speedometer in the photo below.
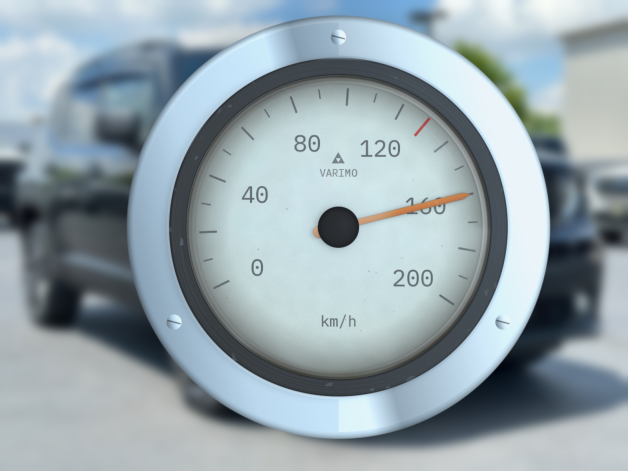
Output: 160 (km/h)
